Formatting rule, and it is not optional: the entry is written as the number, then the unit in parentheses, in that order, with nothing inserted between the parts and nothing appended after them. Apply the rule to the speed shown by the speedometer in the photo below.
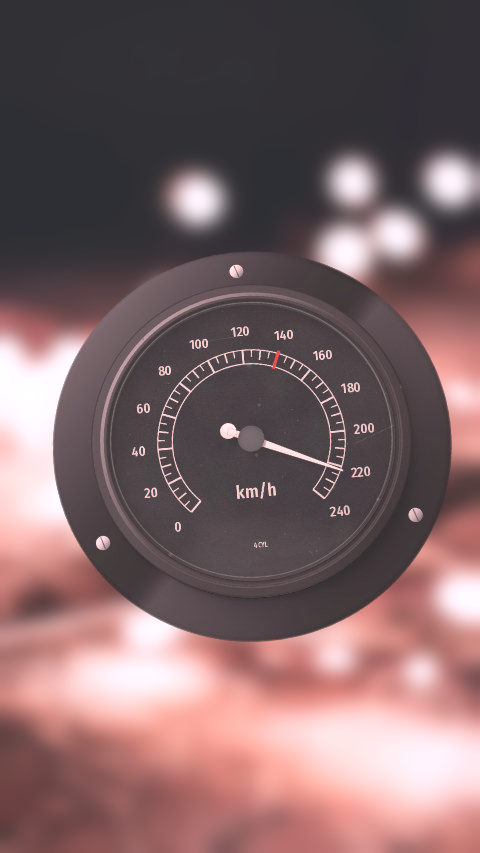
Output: 222.5 (km/h)
